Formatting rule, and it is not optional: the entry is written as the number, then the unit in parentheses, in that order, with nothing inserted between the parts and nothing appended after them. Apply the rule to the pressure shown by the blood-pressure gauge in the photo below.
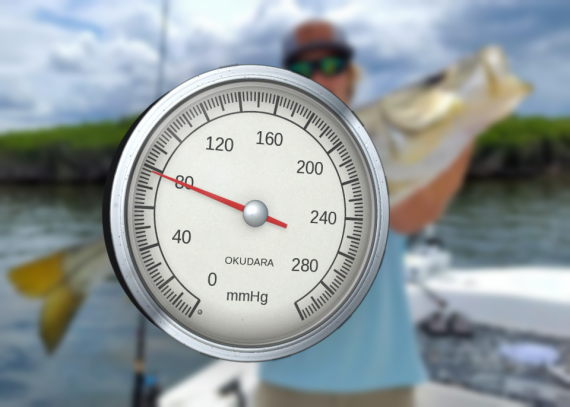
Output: 78 (mmHg)
